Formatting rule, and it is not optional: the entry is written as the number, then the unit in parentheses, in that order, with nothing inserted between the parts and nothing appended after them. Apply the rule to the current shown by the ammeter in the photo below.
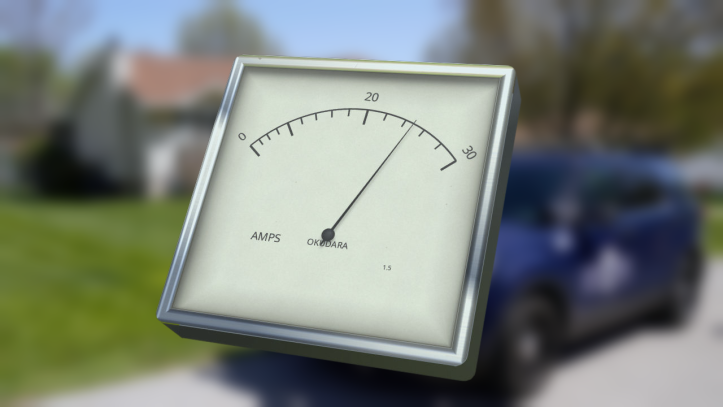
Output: 25 (A)
